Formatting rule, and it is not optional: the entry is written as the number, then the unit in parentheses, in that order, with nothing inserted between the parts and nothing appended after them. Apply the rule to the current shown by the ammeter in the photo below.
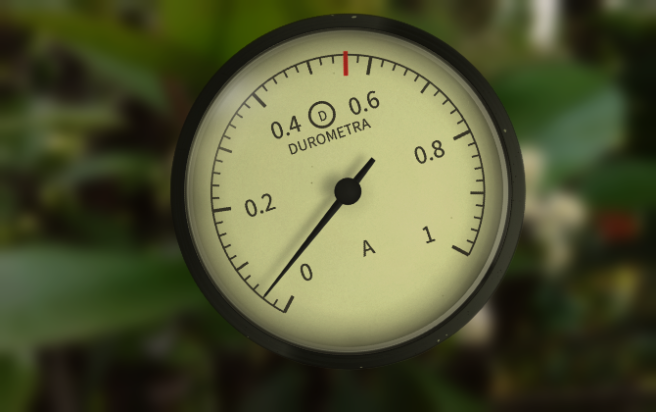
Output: 0.04 (A)
